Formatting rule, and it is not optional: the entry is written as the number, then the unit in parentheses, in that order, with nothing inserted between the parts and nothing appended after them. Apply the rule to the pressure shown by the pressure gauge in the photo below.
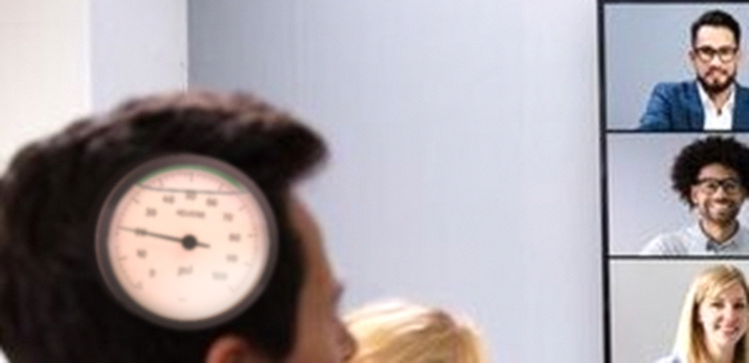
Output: 20 (psi)
